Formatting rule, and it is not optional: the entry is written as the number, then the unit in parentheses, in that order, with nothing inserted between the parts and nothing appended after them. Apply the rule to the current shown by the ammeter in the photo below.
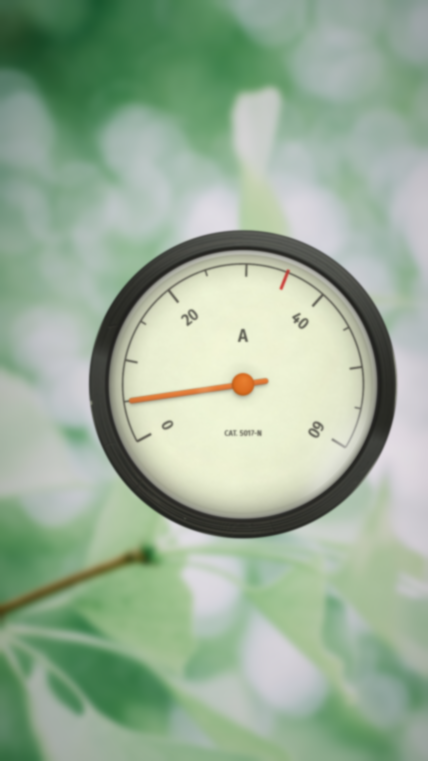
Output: 5 (A)
